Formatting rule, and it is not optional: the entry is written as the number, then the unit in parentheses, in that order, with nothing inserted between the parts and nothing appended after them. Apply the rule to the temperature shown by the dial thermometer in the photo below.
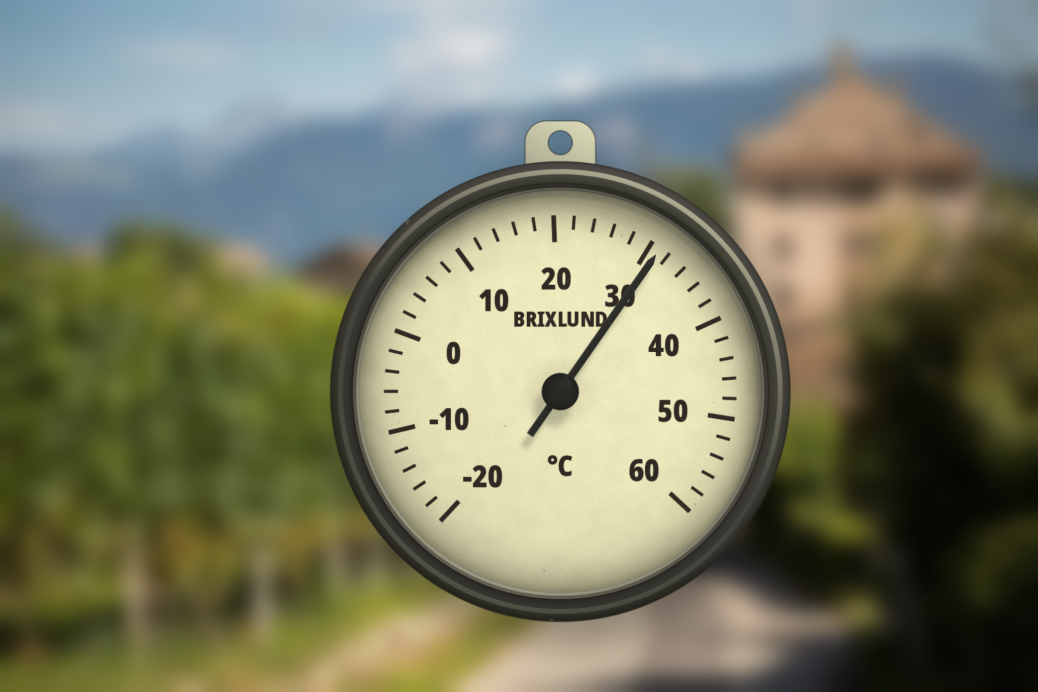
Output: 31 (°C)
